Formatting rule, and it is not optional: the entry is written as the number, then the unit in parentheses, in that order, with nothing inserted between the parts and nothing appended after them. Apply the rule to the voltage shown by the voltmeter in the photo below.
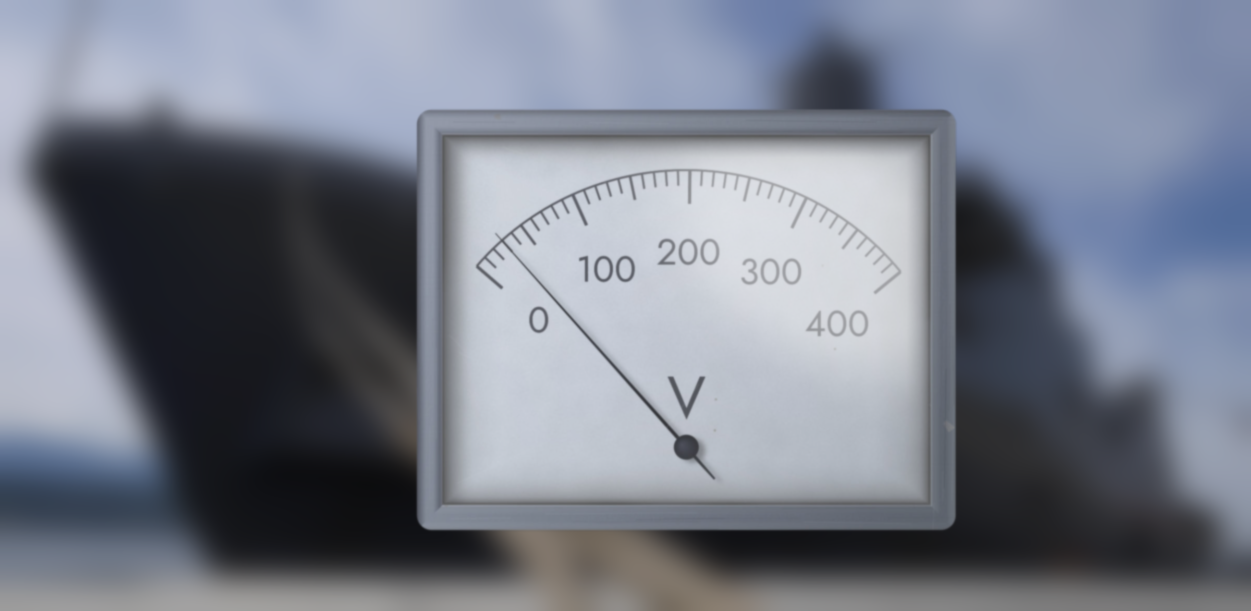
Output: 30 (V)
